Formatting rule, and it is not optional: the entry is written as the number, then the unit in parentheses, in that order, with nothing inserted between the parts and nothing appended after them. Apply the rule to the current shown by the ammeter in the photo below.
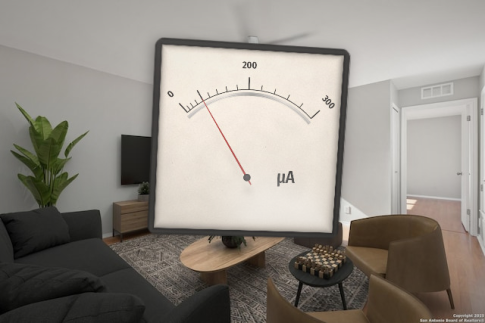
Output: 100 (µA)
